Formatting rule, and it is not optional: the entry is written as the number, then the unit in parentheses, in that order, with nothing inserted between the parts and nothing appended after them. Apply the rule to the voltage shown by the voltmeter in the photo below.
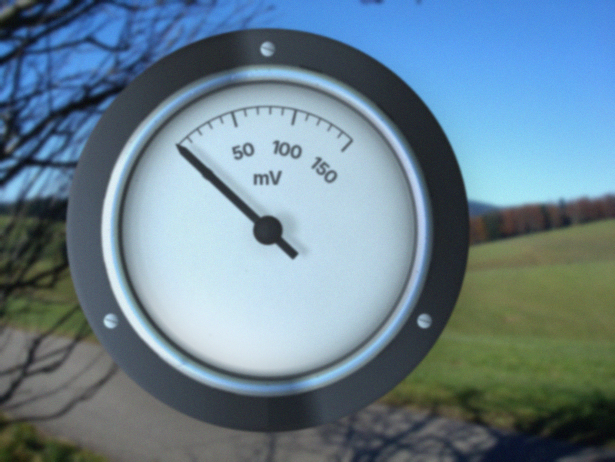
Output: 0 (mV)
